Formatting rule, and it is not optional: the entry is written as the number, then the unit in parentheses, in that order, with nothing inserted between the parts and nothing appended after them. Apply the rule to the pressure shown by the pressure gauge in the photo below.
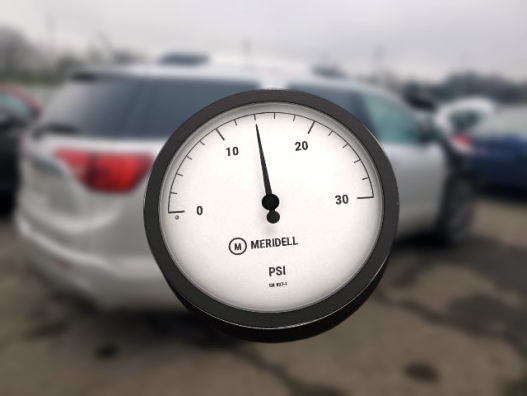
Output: 14 (psi)
